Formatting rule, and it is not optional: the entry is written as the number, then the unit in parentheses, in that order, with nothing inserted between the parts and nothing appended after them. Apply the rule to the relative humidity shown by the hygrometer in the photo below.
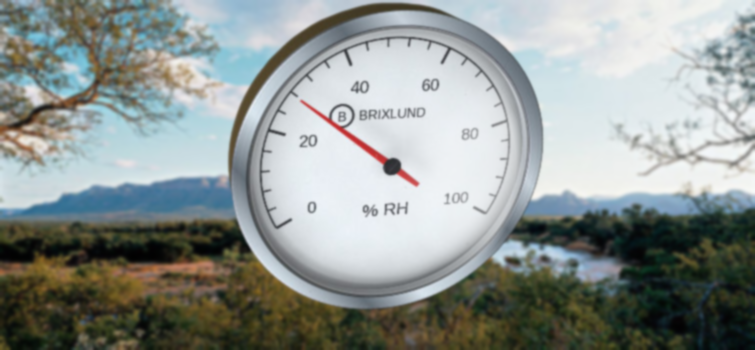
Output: 28 (%)
